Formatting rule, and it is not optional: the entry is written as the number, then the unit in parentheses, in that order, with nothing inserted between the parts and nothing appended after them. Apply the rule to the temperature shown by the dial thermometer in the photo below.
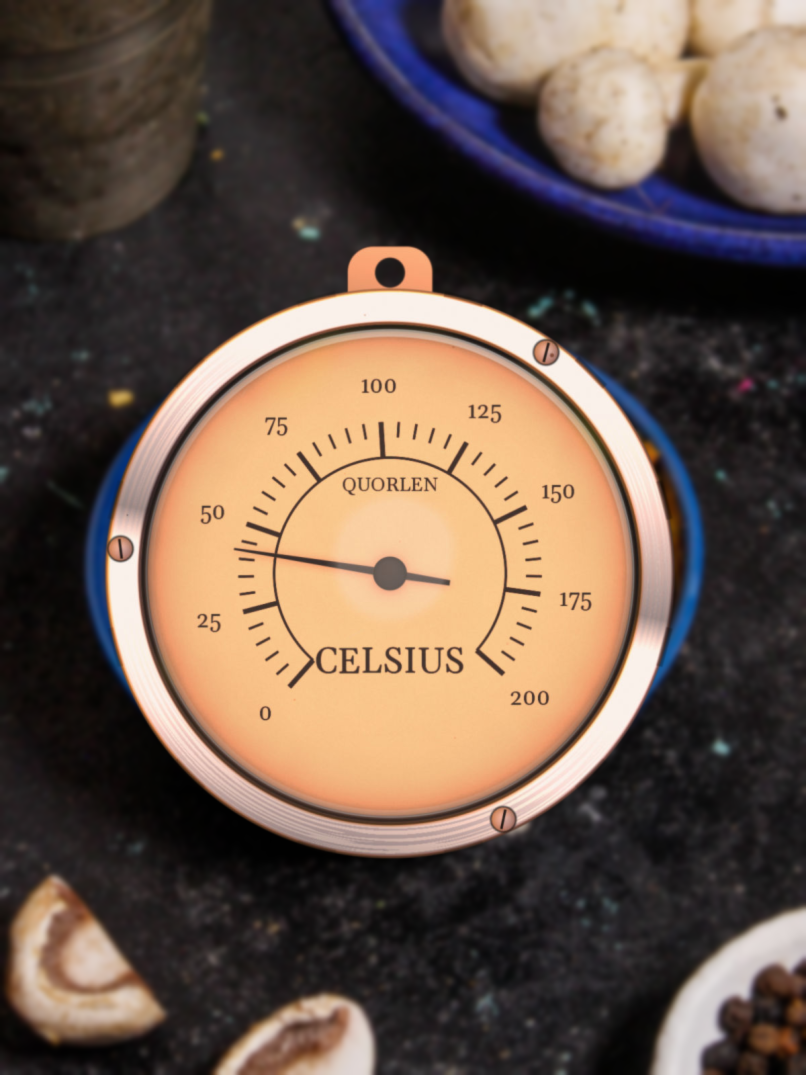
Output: 42.5 (°C)
